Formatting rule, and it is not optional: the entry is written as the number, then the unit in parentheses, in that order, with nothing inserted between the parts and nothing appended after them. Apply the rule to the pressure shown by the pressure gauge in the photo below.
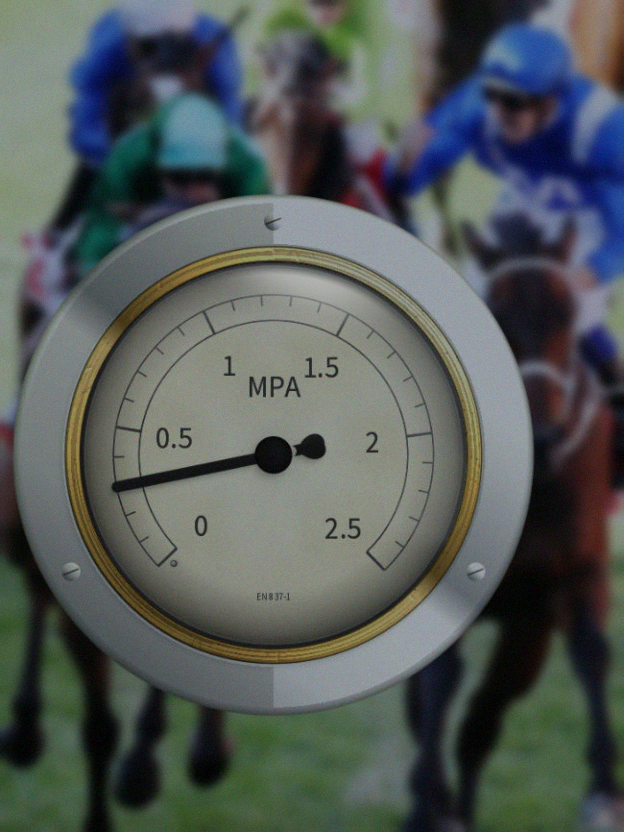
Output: 0.3 (MPa)
